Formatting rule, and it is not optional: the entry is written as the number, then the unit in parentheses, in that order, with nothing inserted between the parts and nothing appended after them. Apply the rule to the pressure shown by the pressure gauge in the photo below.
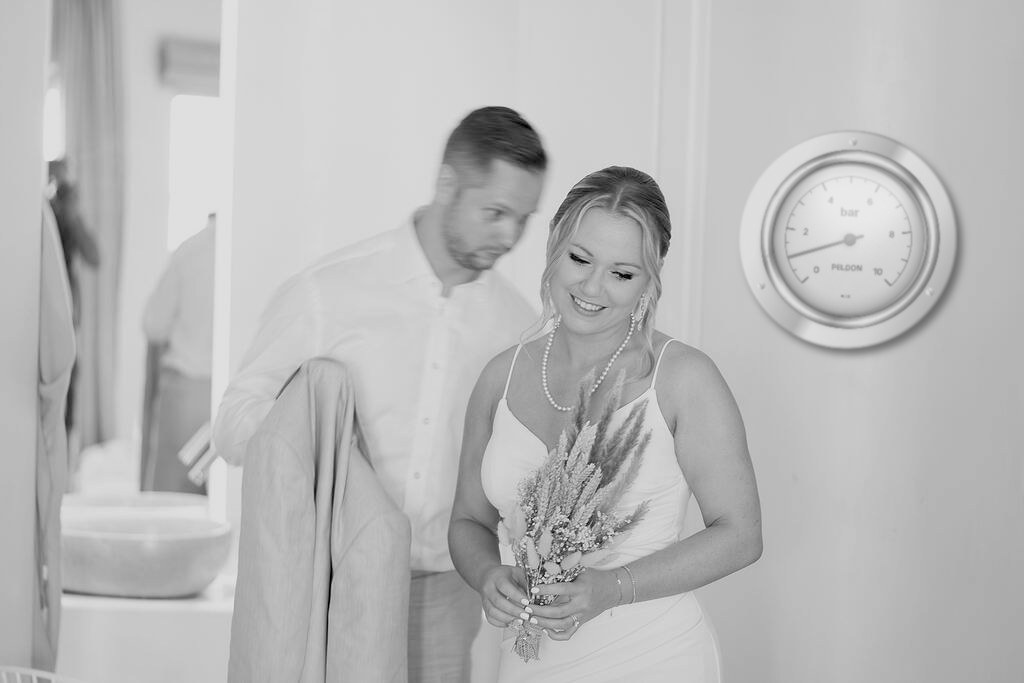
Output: 1 (bar)
